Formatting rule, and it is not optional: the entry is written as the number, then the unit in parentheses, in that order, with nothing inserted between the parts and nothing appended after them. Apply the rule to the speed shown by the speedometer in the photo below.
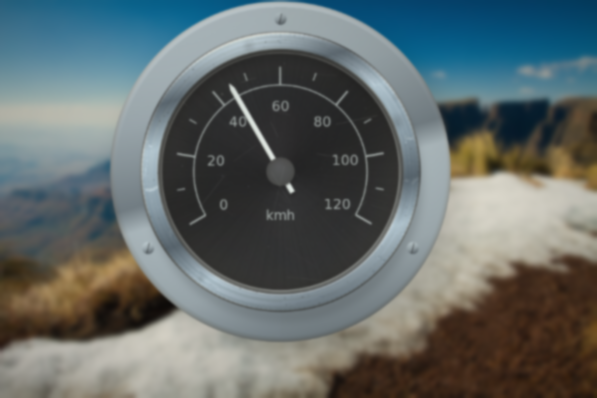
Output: 45 (km/h)
